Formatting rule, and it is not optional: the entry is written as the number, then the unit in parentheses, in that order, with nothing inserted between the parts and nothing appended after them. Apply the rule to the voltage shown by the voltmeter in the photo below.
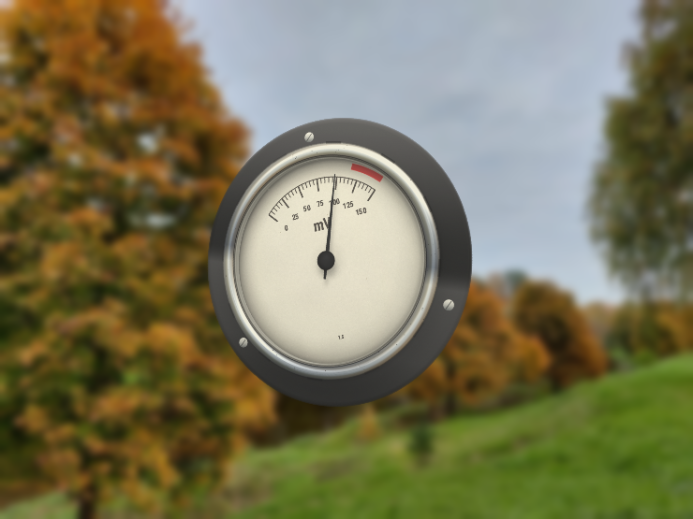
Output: 100 (mV)
